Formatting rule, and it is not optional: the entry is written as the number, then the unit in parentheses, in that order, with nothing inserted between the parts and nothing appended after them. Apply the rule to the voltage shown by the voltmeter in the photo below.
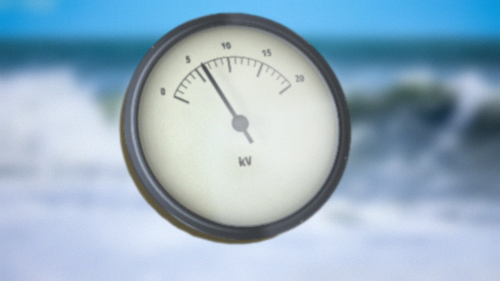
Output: 6 (kV)
